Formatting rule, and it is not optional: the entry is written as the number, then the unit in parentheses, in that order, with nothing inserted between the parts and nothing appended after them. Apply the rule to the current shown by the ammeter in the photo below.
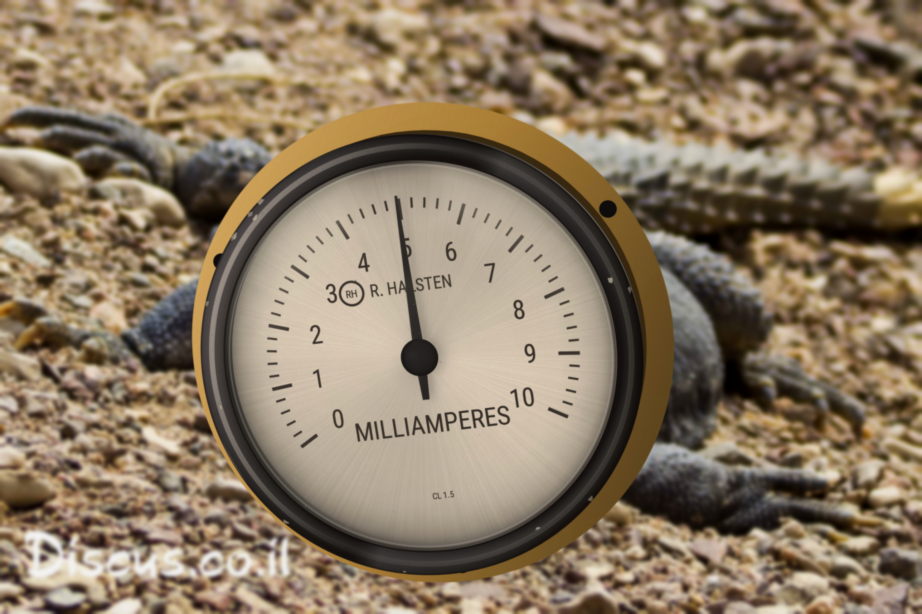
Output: 5 (mA)
